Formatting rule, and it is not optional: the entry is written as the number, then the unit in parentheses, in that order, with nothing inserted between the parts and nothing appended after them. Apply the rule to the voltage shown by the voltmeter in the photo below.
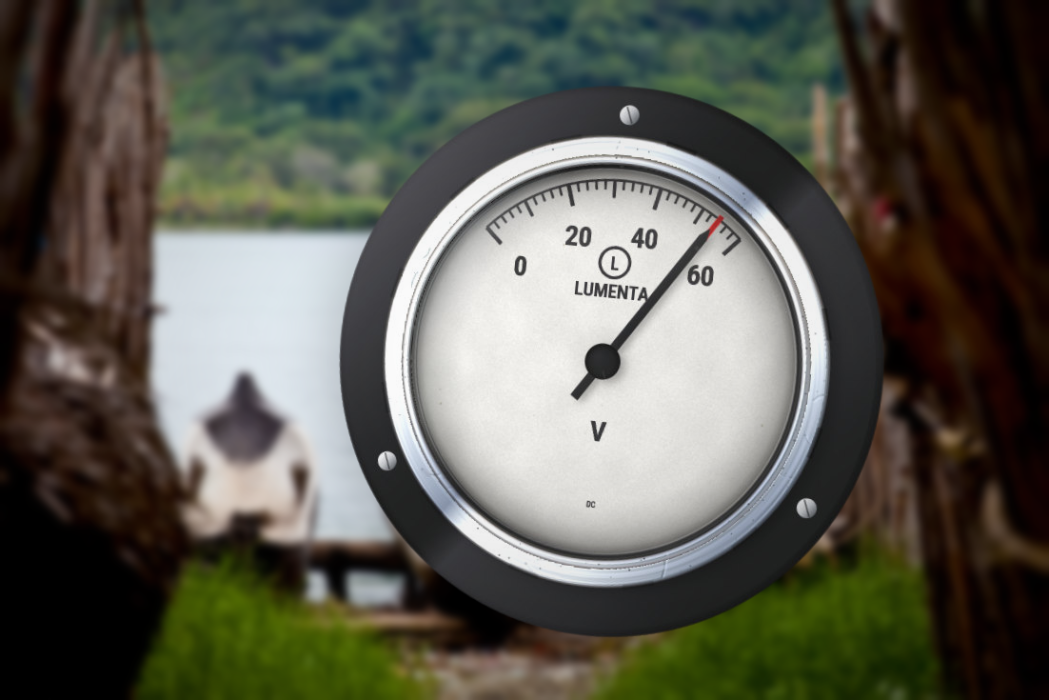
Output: 54 (V)
